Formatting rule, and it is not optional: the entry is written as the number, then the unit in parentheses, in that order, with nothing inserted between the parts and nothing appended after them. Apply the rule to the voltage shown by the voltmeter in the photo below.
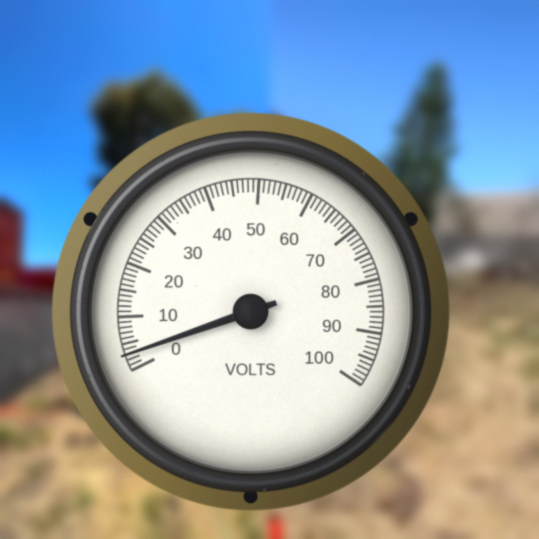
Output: 3 (V)
